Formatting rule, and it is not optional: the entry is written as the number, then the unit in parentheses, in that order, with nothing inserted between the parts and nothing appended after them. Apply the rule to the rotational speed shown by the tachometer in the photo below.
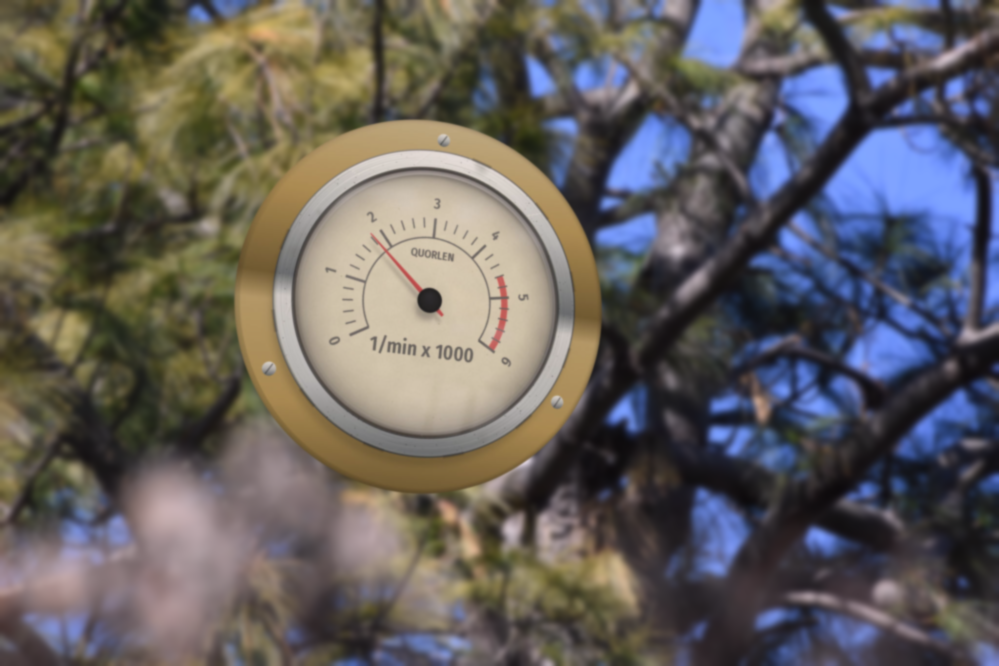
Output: 1800 (rpm)
